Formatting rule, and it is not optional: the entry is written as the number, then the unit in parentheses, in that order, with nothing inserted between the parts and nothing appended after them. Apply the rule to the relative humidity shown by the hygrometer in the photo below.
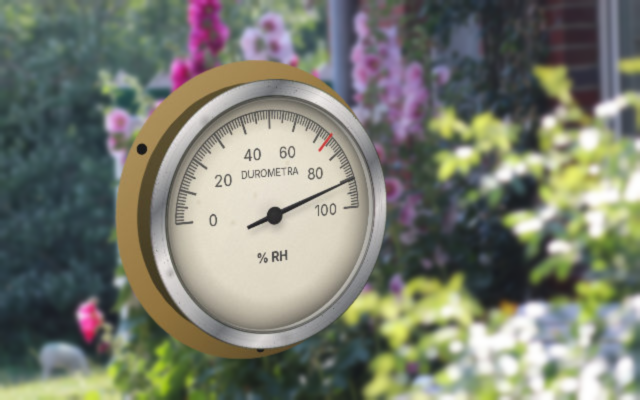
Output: 90 (%)
